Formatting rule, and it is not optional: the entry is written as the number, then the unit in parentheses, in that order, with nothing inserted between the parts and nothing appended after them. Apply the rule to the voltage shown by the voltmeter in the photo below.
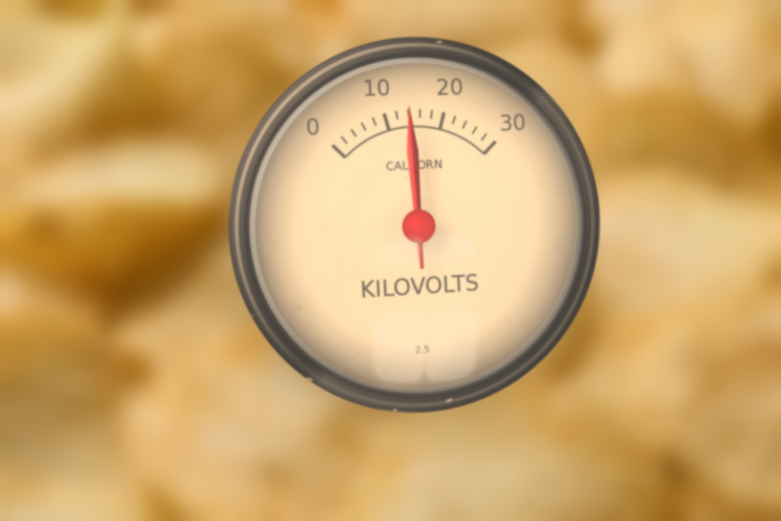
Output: 14 (kV)
